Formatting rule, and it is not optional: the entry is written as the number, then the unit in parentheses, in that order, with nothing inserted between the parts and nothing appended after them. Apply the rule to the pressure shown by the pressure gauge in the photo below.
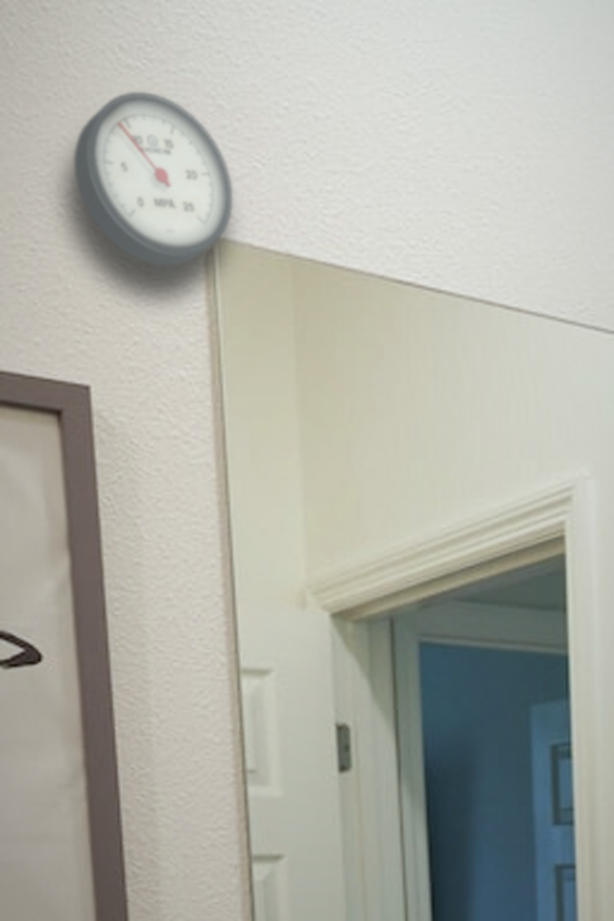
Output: 9 (MPa)
